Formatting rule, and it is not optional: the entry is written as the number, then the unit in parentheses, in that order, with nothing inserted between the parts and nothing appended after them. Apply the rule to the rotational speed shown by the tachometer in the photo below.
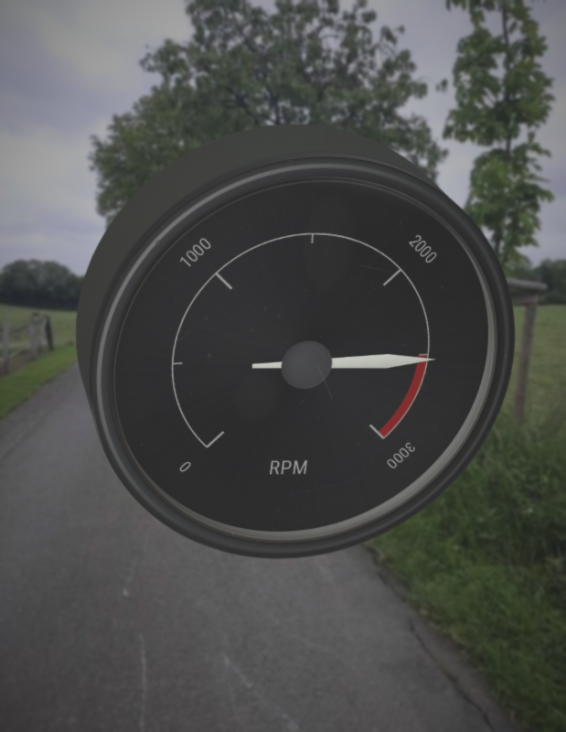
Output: 2500 (rpm)
